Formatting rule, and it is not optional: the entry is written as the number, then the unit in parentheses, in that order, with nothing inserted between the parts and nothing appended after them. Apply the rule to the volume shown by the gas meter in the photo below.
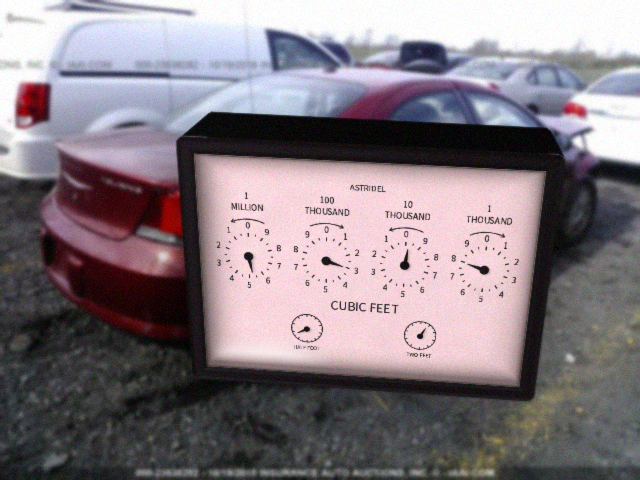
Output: 529800 (ft³)
